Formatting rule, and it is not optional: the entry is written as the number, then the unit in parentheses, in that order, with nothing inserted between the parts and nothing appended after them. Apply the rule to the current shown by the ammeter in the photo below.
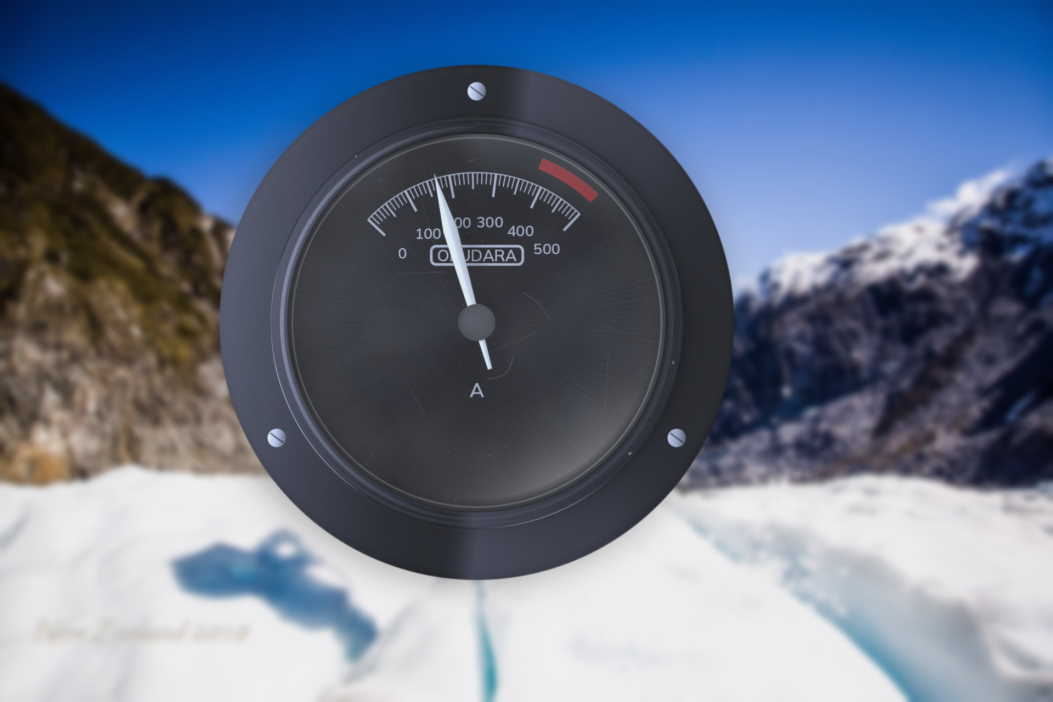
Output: 170 (A)
